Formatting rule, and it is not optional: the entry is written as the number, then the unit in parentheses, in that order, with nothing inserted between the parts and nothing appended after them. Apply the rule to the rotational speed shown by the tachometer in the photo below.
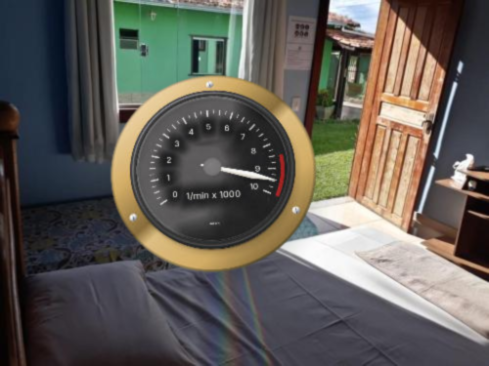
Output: 9500 (rpm)
